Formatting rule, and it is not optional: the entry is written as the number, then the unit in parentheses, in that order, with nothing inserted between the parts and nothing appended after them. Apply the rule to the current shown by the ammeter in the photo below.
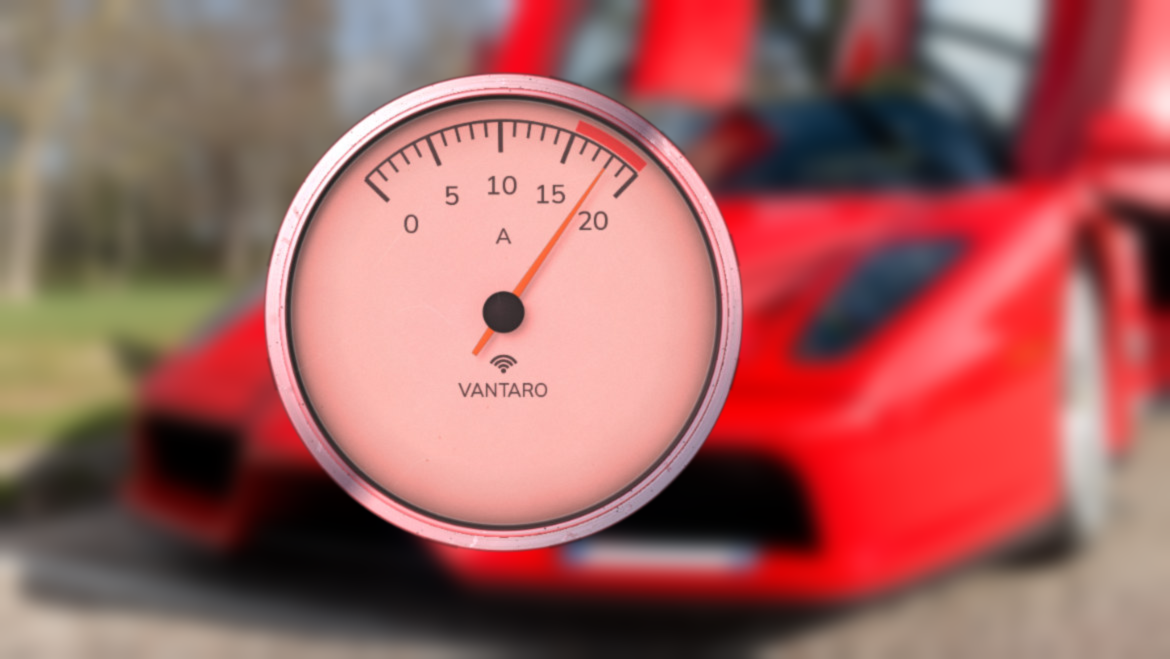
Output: 18 (A)
